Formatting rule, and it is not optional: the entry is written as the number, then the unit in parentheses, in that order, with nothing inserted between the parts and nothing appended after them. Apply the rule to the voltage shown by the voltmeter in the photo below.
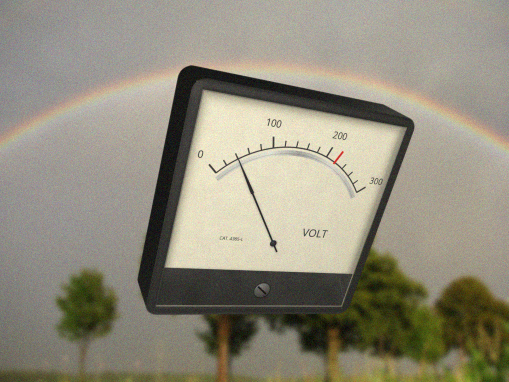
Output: 40 (V)
